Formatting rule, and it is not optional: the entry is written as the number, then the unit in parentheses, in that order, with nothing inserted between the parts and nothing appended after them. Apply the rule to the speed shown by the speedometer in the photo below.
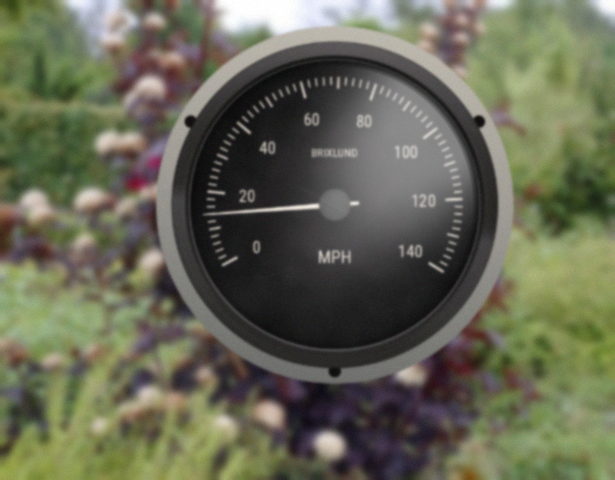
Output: 14 (mph)
